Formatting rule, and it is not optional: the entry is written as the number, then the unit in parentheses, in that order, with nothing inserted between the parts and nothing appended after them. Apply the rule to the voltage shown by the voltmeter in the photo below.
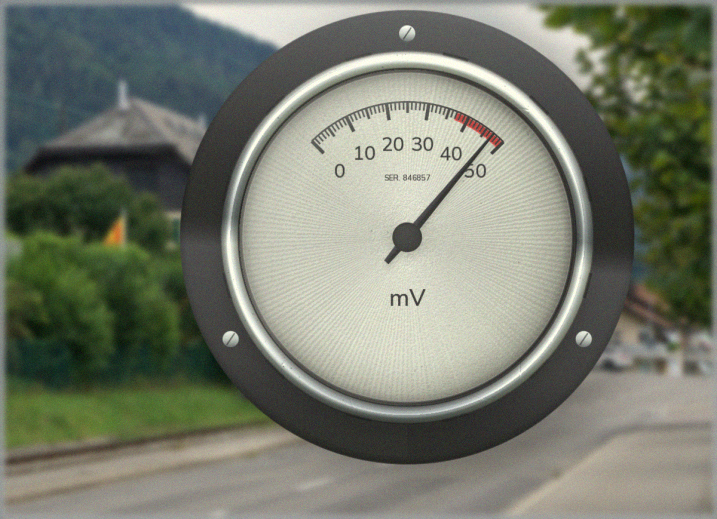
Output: 47 (mV)
